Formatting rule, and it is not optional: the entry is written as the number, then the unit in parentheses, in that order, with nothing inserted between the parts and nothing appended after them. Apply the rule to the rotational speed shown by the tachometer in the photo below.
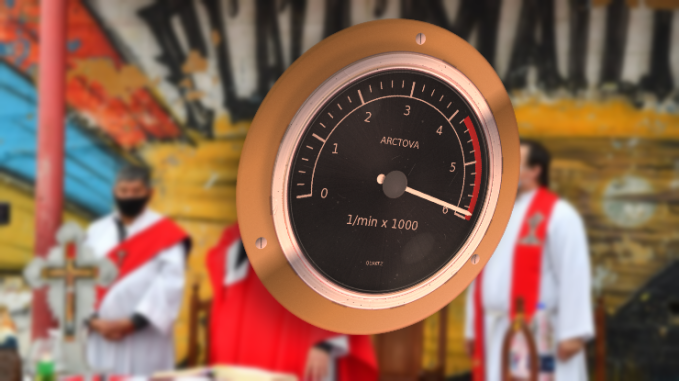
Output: 5900 (rpm)
